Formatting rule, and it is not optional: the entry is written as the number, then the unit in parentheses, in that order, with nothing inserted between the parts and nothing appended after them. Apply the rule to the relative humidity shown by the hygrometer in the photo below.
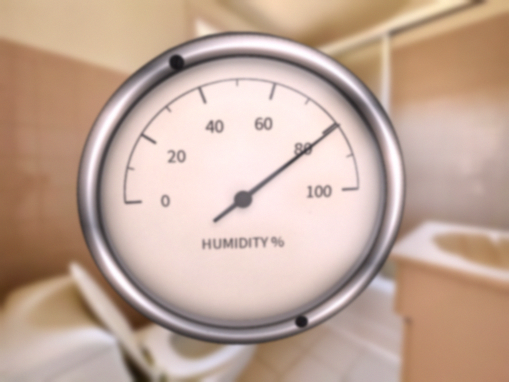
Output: 80 (%)
